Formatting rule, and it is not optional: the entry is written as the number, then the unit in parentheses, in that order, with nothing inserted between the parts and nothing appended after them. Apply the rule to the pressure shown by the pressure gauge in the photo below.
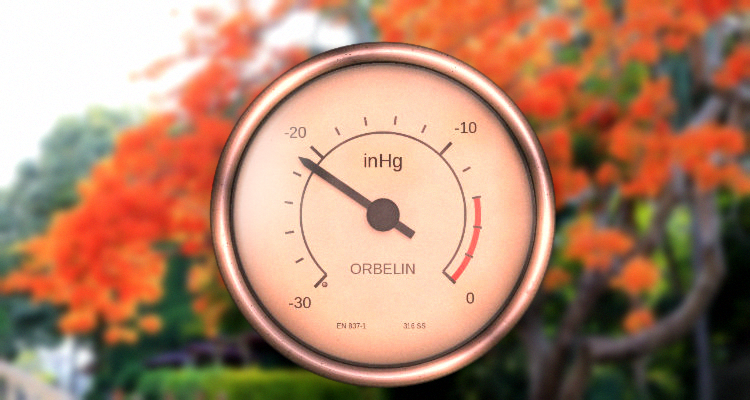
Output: -21 (inHg)
